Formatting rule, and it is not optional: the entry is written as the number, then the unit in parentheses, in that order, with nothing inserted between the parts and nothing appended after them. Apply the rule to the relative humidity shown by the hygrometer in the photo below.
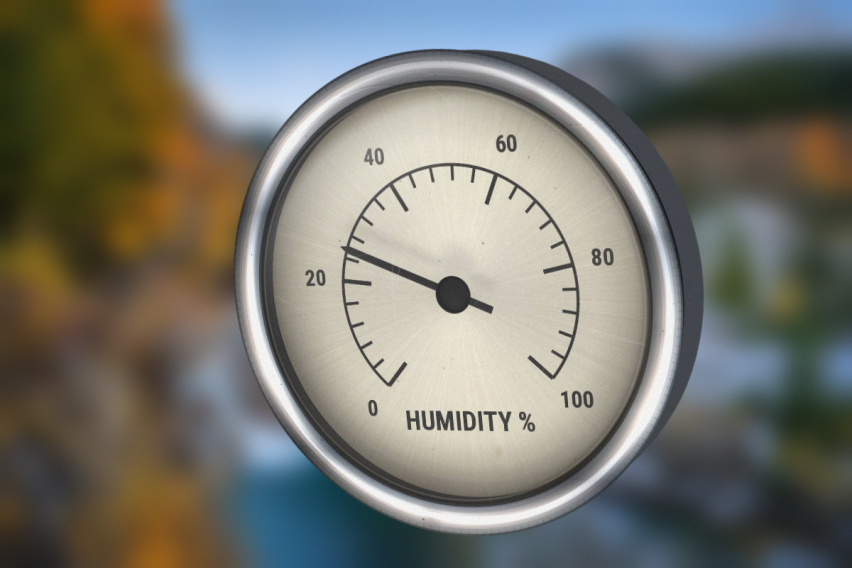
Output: 26 (%)
